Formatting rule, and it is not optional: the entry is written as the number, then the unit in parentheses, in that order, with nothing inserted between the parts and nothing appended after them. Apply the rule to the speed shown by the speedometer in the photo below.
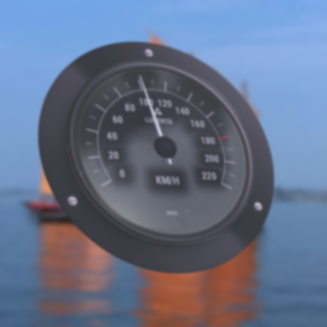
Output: 100 (km/h)
